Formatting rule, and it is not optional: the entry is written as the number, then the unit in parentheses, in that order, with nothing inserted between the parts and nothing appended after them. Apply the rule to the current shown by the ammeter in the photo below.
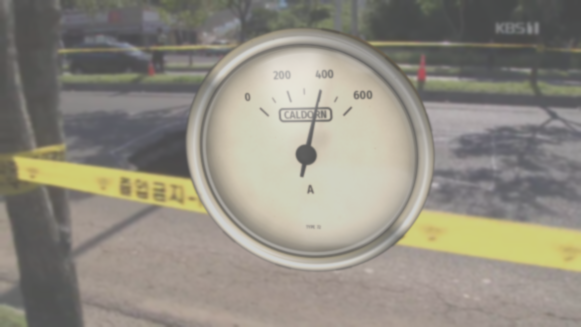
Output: 400 (A)
